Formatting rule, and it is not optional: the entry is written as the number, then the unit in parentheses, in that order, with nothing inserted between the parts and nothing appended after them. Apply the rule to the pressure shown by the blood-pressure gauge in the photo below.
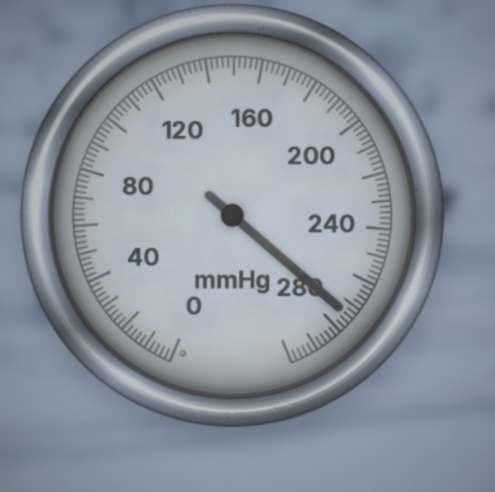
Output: 274 (mmHg)
